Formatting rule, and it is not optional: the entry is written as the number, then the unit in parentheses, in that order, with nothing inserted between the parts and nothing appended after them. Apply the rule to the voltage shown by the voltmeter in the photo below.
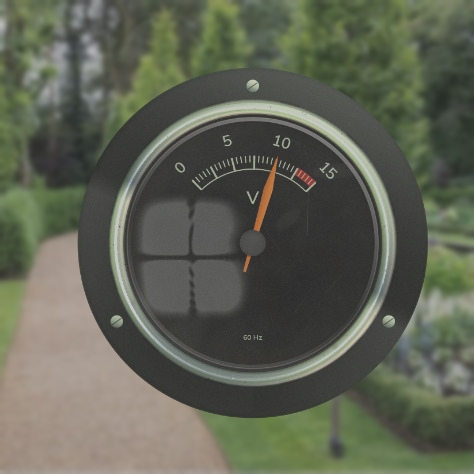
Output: 10 (V)
